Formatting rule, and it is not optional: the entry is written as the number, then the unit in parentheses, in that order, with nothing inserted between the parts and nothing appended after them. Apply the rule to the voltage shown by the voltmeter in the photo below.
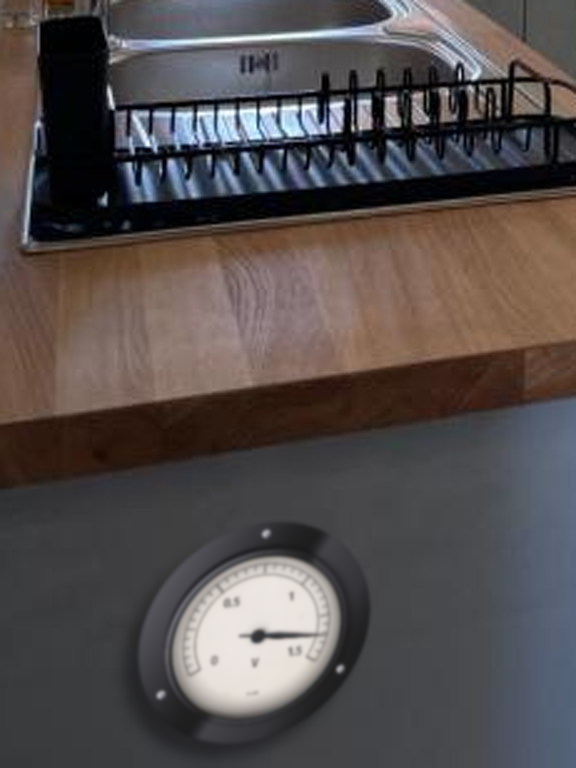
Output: 1.35 (V)
